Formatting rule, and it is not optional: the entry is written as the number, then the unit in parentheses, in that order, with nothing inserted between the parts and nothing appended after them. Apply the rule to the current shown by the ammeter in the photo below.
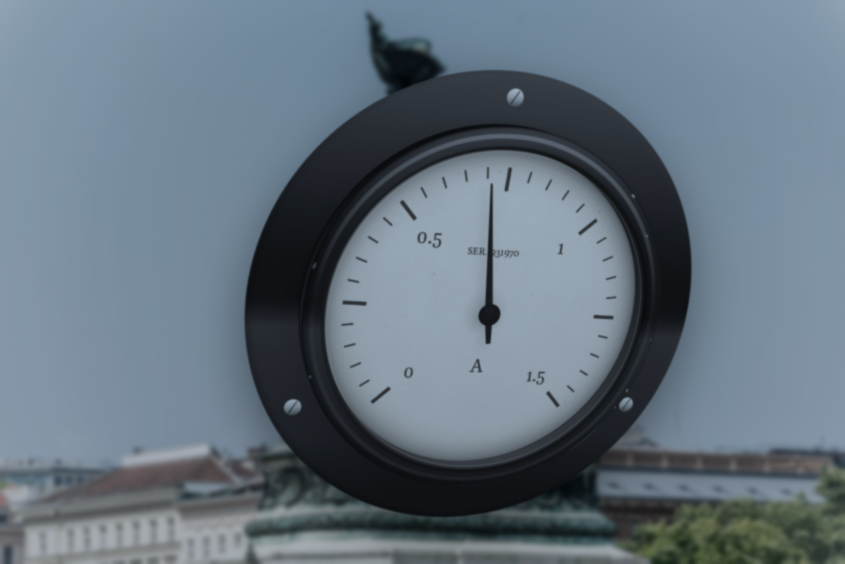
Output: 0.7 (A)
